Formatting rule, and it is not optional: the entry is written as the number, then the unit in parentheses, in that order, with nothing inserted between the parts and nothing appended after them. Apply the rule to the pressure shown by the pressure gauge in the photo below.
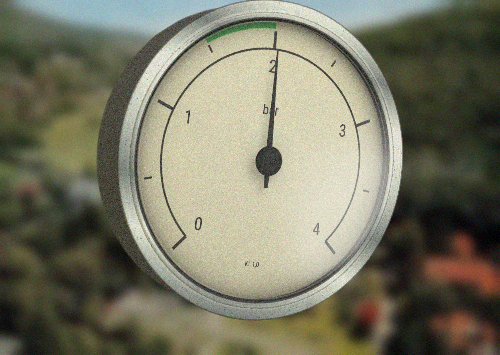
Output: 2 (bar)
